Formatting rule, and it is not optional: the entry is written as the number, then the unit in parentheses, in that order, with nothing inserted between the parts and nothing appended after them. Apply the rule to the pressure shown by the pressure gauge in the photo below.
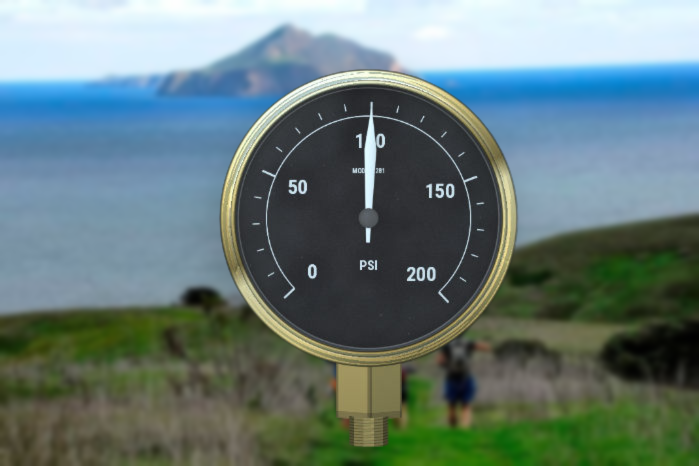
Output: 100 (psi)
